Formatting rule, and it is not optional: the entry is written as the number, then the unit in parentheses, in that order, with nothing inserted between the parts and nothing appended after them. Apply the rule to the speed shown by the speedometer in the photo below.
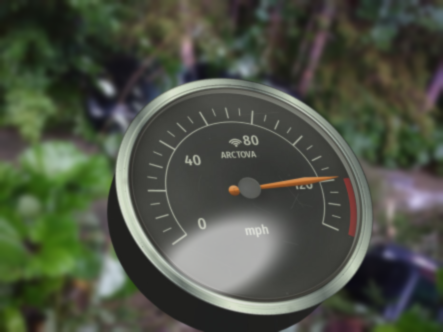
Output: 120 (mph)
